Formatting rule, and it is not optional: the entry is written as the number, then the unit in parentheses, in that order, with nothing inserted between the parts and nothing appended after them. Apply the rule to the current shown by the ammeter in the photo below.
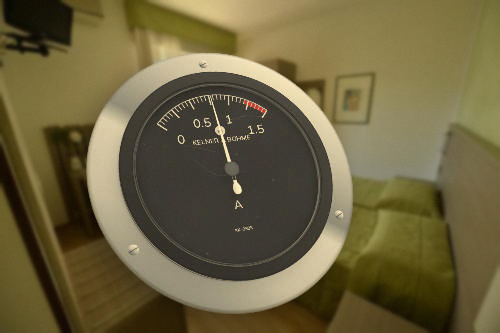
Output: 0.75 (A)
